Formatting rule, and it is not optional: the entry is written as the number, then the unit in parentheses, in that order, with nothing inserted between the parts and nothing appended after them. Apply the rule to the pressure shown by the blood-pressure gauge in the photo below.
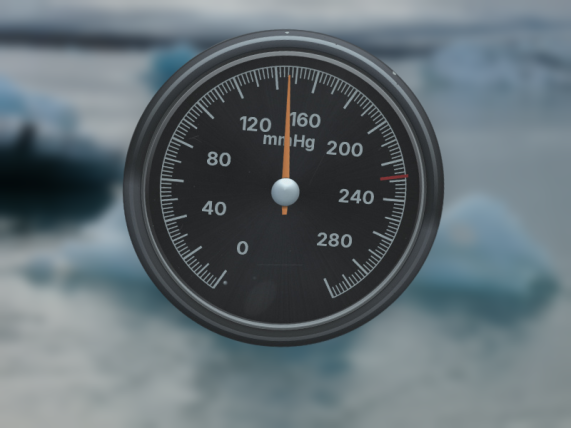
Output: 146 (mmHg)
